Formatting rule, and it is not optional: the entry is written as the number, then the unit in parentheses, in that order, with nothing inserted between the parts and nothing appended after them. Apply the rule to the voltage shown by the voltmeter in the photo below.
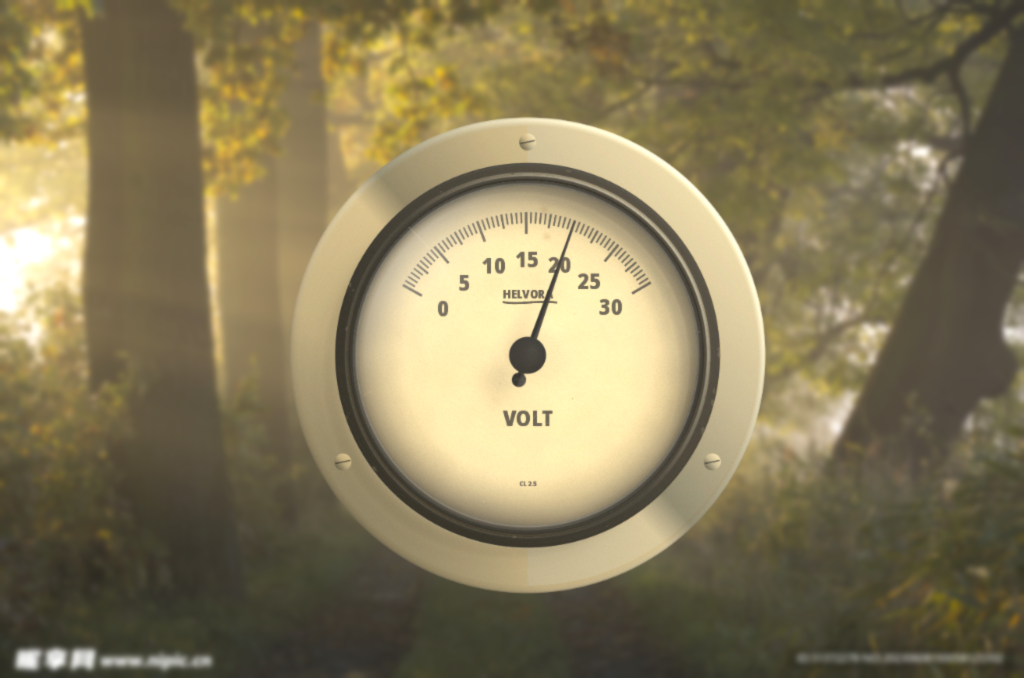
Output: 20 (V)
